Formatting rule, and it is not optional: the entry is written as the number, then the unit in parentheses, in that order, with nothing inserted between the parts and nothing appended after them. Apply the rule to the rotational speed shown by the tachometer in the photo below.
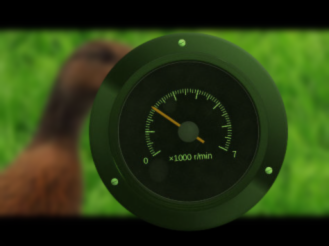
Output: 2000 (rpm)
